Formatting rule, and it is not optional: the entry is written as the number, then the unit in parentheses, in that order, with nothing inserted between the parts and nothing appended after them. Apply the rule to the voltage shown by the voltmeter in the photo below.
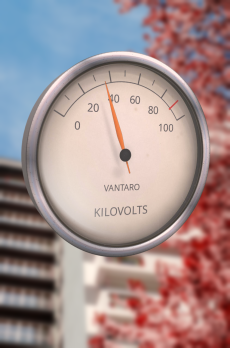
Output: 35 (kV)
